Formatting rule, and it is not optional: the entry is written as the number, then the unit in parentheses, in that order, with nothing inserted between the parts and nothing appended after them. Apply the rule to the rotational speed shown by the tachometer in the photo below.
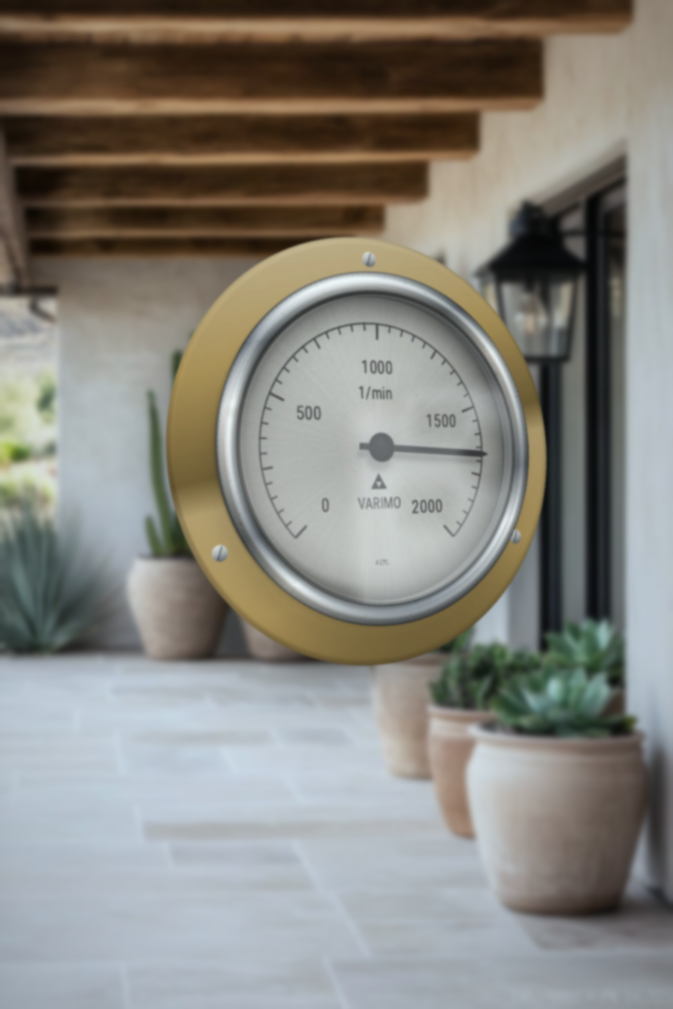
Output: 1675 (rpm)
